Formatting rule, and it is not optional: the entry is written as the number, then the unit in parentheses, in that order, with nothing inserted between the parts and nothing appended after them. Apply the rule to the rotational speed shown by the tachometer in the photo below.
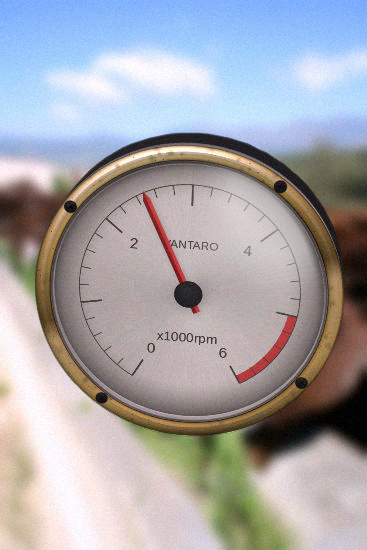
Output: 2500 (rpm)
